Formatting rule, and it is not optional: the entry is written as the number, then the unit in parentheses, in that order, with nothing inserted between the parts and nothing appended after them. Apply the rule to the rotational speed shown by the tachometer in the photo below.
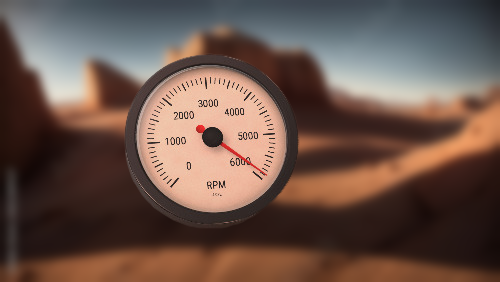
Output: 5900 (rpm)
